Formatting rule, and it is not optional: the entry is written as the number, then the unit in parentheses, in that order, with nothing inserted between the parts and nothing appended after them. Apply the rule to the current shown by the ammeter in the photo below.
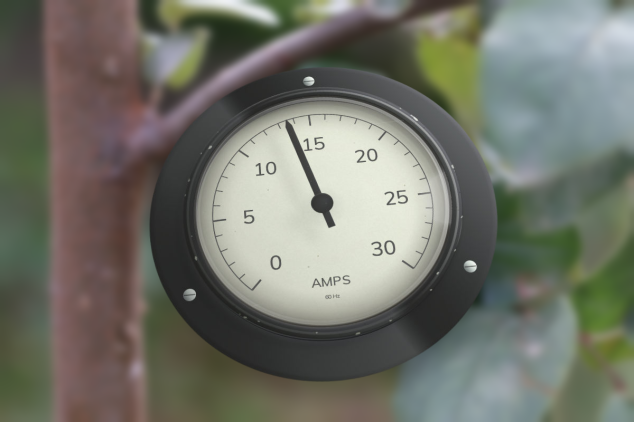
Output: 13.5 (A)
